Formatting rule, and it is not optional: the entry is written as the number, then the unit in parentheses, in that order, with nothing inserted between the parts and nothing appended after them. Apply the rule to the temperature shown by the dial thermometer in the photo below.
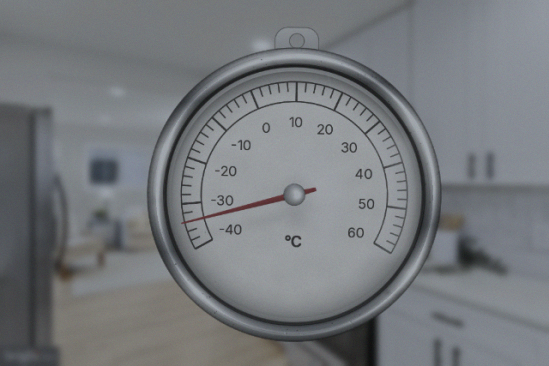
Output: -34 (°C)
